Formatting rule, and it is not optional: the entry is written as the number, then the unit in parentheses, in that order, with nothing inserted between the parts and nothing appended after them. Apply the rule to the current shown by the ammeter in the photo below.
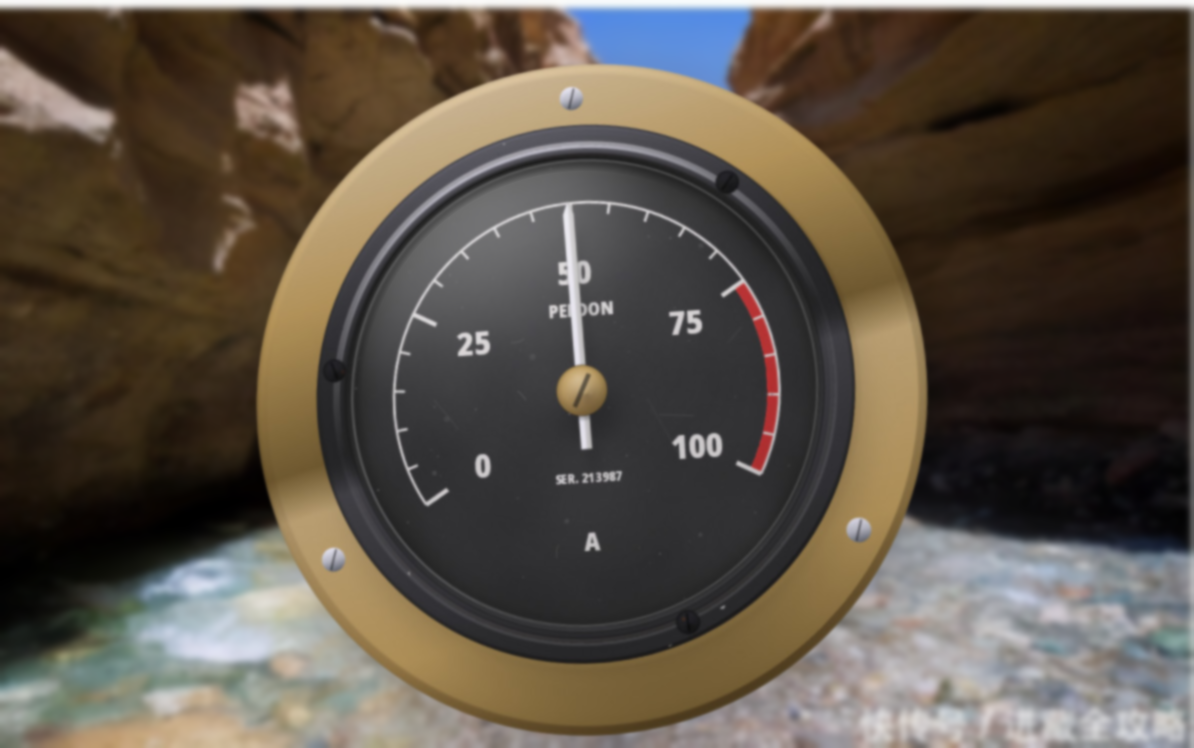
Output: 50 (A)
